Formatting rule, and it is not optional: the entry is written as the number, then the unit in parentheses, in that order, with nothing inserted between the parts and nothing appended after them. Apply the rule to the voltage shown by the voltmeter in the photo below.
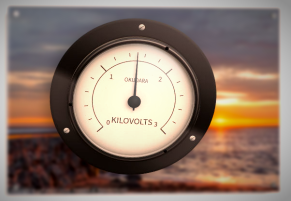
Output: 1.5 (kV)
